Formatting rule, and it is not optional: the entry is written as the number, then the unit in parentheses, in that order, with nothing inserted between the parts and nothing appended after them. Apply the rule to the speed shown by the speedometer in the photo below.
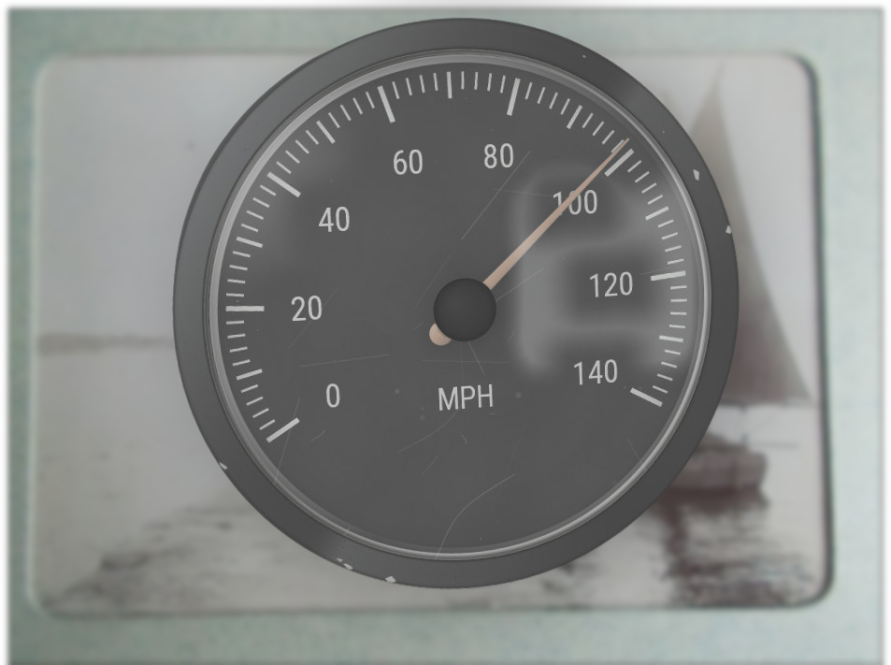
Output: 98 (mph)
